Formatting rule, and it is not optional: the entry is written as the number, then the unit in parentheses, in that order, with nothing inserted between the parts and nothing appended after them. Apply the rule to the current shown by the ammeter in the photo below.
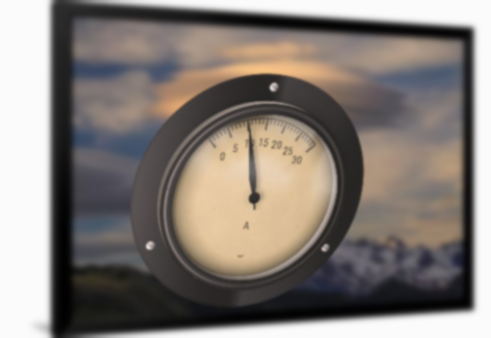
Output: 10 (A)
